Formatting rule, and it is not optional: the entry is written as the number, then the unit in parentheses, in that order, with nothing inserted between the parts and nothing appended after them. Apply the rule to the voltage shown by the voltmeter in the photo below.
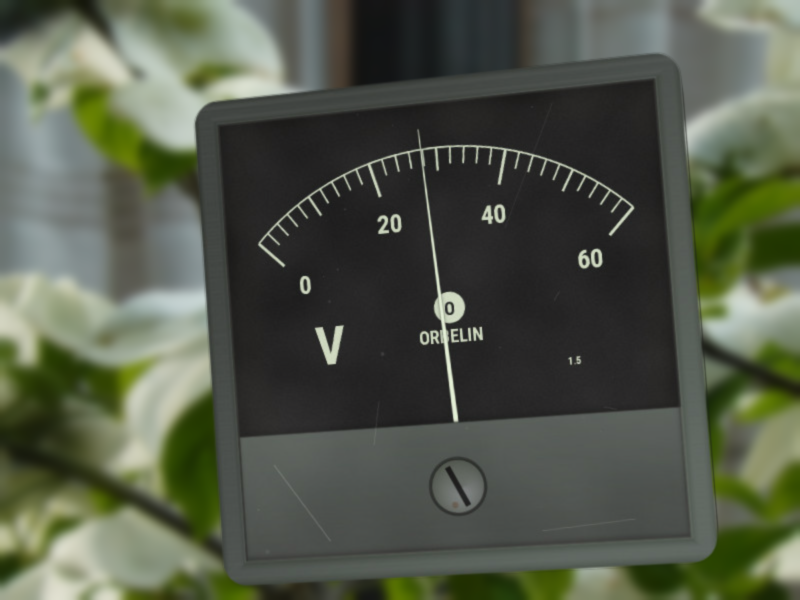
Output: 28 (V)
